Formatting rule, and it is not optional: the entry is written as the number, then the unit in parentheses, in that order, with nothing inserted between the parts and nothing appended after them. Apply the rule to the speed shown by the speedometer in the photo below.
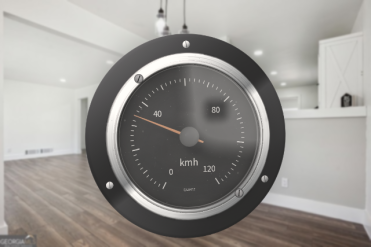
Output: 34 (km/h)
